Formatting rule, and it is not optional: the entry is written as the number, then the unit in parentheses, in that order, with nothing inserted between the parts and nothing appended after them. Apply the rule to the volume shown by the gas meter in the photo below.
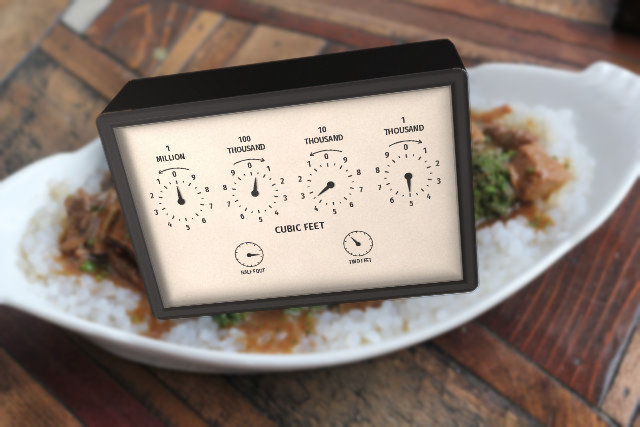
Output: 3500 (ft³)
